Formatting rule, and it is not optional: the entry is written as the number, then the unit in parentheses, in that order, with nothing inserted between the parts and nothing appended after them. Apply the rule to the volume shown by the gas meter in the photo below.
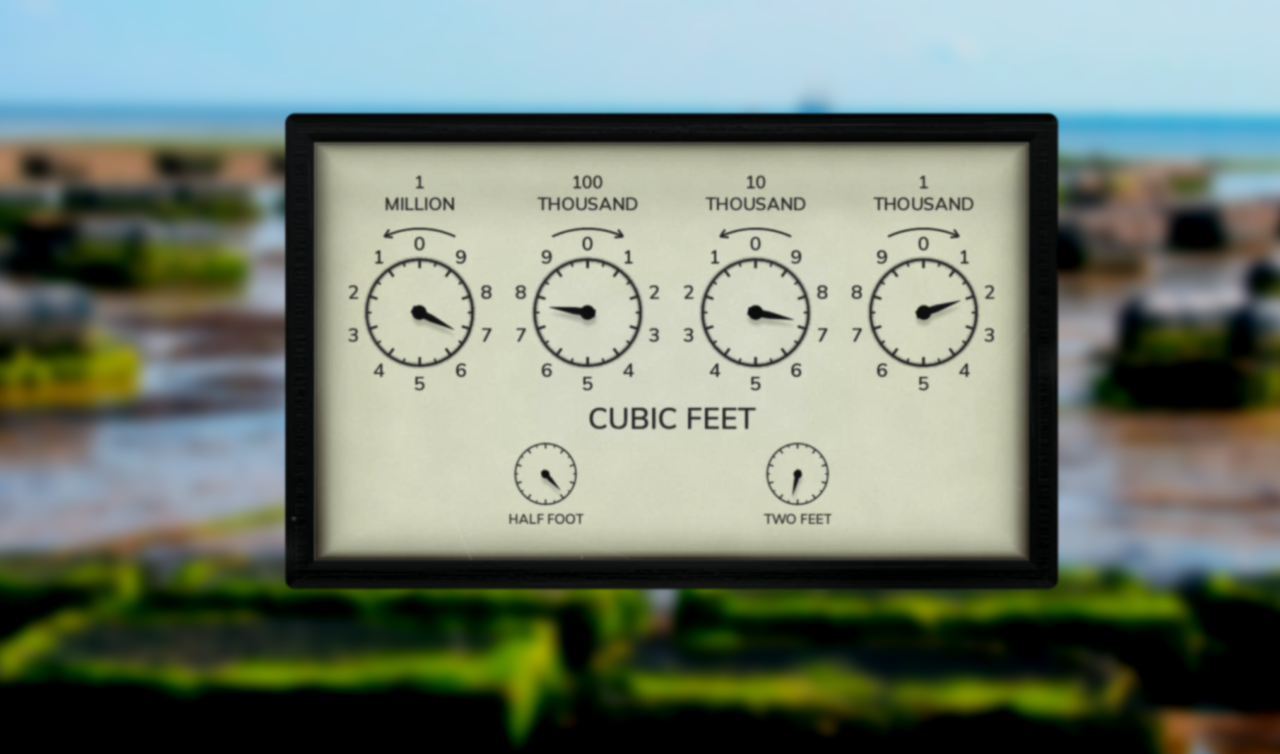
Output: 677200 (ft³)
